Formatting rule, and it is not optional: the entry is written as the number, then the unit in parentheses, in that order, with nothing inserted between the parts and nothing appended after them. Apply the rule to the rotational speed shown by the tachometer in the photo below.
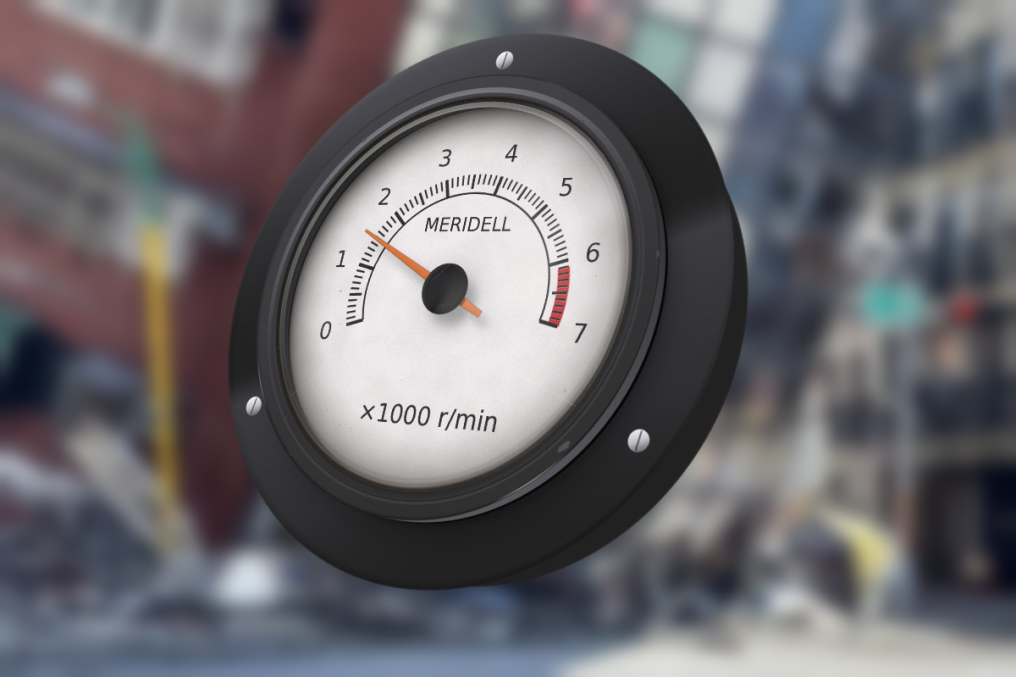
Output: 1500 (rpm)
